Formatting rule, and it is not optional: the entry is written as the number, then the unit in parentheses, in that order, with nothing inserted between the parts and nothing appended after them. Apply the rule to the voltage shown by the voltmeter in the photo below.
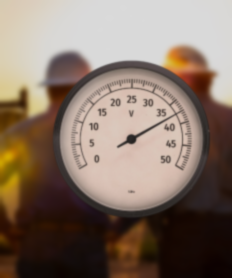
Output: 37.5 (V)
